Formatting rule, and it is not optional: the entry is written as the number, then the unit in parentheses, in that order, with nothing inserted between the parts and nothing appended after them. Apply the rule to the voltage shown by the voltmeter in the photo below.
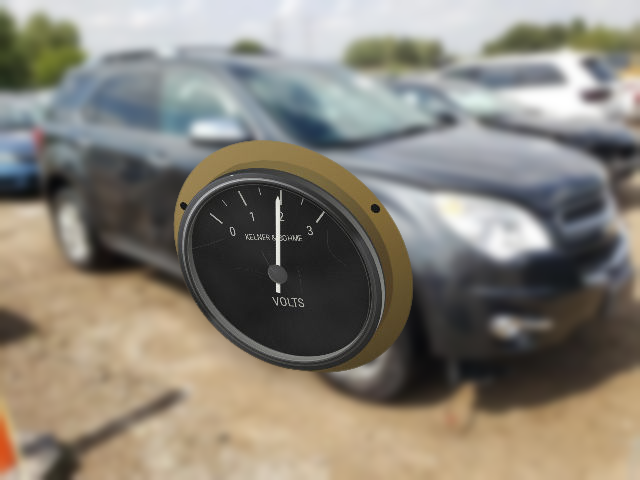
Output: 2 (V)
